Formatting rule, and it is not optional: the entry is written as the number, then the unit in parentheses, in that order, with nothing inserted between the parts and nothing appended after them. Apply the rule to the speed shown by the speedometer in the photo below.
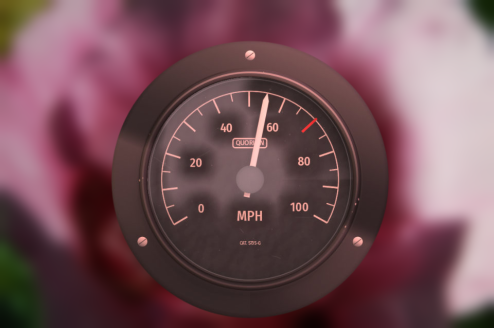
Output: 55 (mph)
